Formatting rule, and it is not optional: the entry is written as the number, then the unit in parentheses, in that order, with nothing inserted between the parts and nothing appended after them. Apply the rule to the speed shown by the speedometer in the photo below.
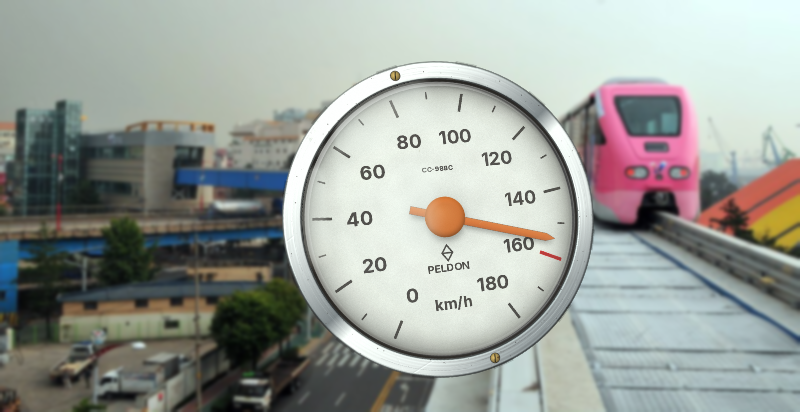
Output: 155 (km/h)
